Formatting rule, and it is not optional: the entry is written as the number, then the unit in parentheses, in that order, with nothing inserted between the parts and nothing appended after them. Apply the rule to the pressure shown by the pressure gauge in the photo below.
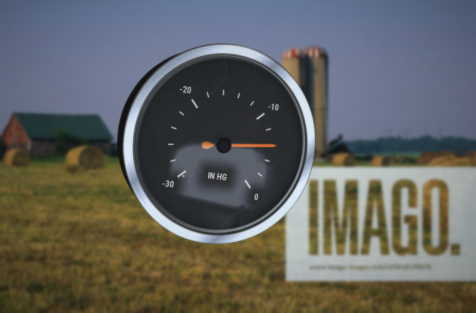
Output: -6 (inHg)
